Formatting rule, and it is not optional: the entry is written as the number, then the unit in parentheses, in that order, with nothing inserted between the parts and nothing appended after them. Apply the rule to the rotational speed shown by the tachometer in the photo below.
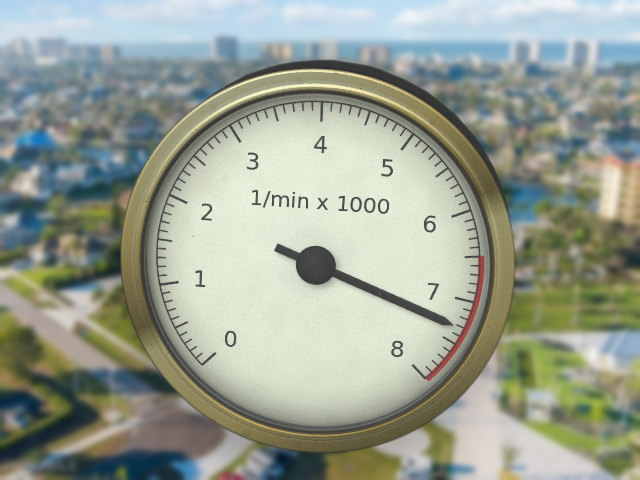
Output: 7300 (rpm)
